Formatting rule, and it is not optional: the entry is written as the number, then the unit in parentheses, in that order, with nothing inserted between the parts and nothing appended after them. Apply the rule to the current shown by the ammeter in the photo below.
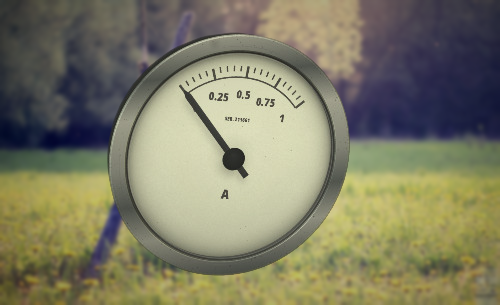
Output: 0 (A)
